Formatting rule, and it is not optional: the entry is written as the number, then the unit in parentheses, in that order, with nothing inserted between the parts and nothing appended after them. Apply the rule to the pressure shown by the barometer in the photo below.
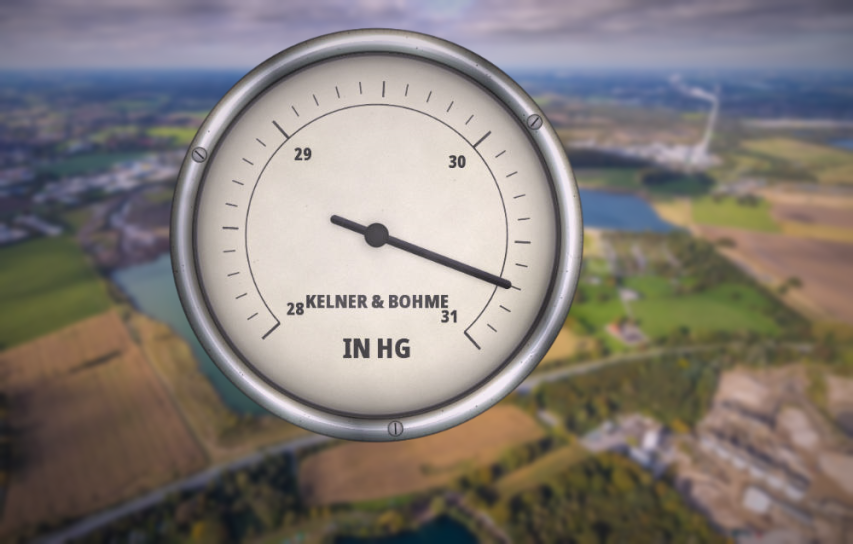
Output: 30.7 (inHg)
